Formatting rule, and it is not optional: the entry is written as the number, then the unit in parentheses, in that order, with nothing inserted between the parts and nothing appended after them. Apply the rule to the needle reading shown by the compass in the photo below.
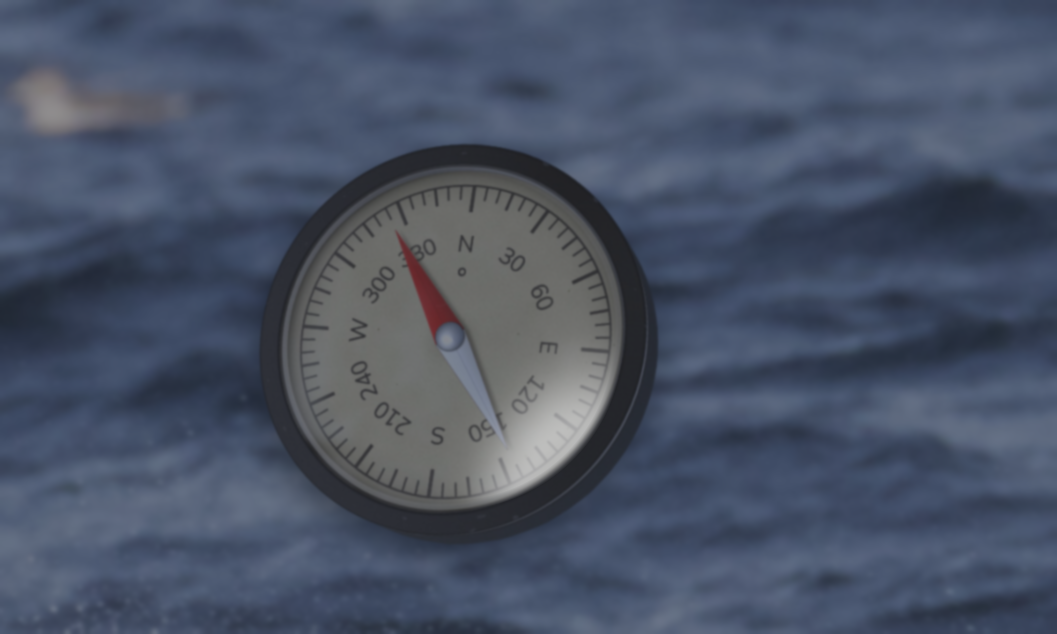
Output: 325 (°)
